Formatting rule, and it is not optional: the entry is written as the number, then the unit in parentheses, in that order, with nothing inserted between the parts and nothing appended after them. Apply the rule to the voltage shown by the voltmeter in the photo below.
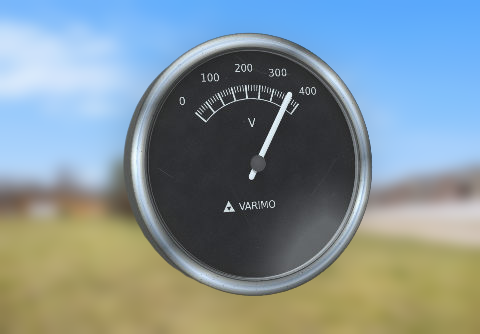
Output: 350 (V)
